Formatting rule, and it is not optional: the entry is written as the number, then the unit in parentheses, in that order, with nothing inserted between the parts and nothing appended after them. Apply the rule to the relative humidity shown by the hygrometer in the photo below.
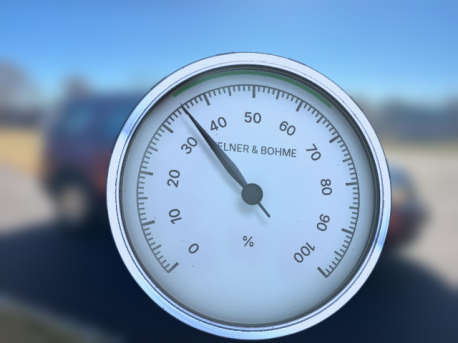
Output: 35 (%)
